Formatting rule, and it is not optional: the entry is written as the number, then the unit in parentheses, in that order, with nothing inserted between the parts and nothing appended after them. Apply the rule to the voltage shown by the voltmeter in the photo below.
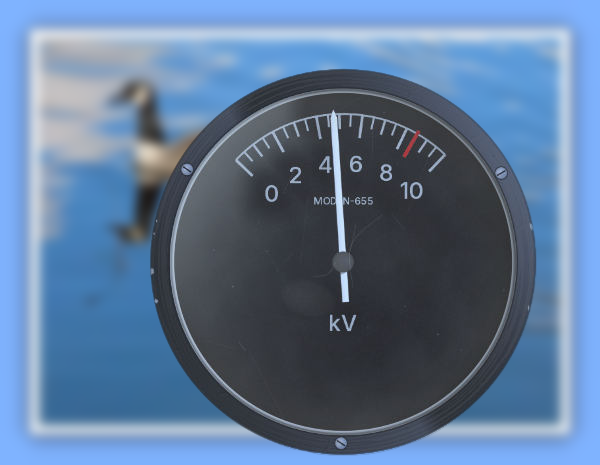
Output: 4.75 (kV)
